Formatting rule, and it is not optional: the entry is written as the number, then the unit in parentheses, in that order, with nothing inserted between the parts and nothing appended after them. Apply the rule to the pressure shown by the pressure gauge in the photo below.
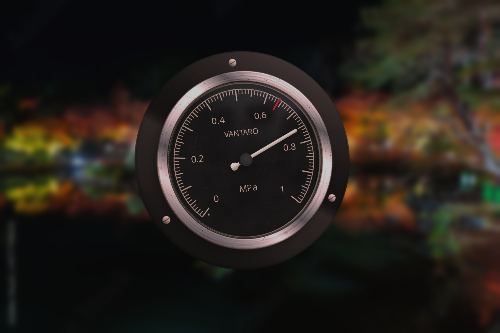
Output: 0.75 (MPa)
